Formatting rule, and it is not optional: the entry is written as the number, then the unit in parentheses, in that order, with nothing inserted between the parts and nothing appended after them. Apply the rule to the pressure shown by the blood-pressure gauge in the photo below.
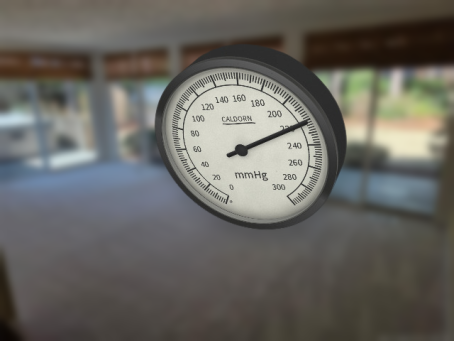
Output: 220 (mmHg)
